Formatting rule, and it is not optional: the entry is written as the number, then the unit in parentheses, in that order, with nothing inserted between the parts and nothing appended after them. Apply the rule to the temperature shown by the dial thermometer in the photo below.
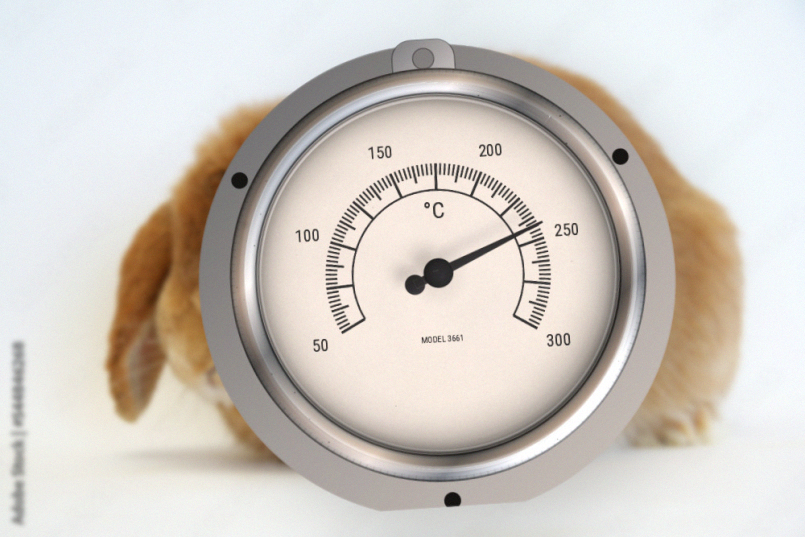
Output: 242.5 (°C)
